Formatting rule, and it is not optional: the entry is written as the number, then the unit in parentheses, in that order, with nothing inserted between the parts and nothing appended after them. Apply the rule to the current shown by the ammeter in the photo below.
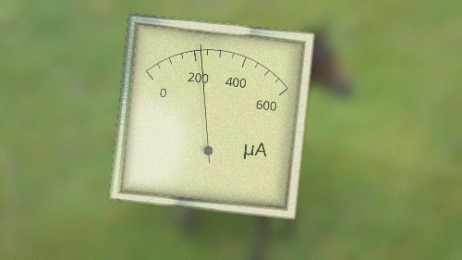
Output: 225 (µA)
